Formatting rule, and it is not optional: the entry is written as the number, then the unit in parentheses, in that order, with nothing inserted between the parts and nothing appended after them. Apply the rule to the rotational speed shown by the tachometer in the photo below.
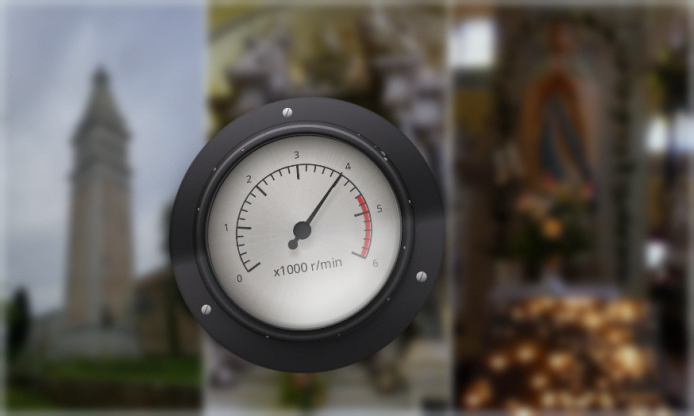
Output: 4000 (rpm)
